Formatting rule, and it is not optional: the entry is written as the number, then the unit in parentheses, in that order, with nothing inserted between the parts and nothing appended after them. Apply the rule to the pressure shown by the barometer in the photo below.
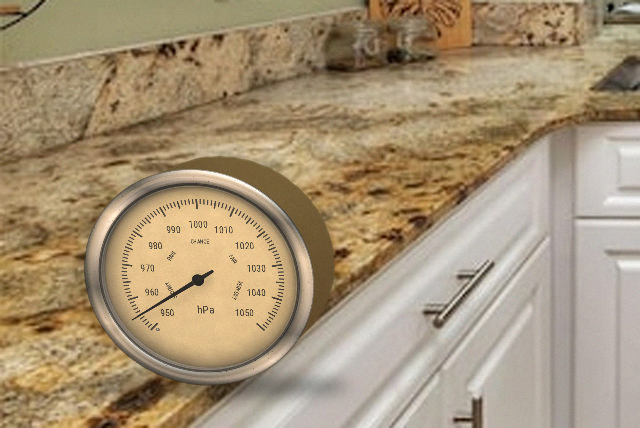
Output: 955 (hPa)
